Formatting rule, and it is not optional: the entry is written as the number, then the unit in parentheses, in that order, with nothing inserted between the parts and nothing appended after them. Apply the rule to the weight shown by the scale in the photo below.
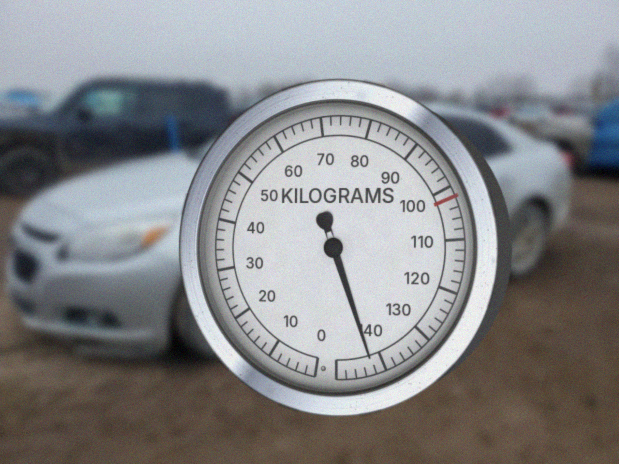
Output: 142 (kg)
